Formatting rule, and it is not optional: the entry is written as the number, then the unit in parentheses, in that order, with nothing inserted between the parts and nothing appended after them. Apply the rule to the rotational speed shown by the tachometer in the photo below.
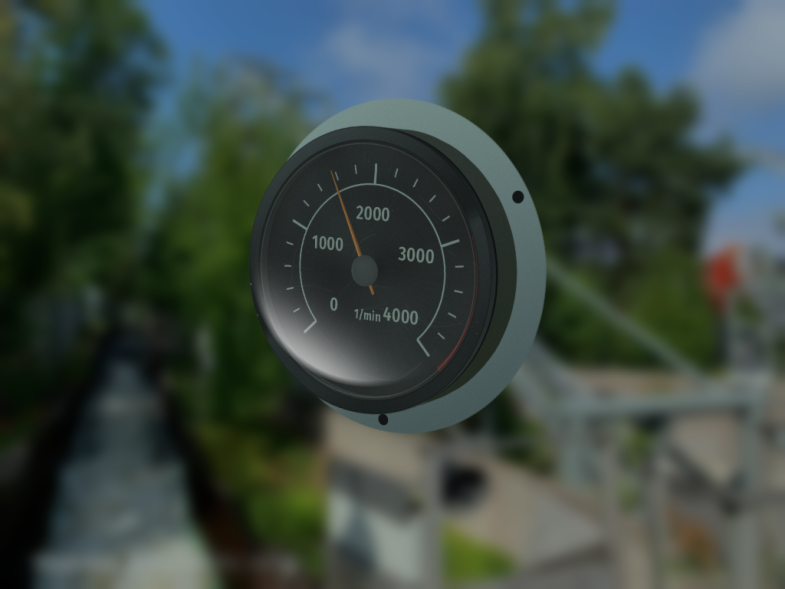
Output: 1600 (rpm)
